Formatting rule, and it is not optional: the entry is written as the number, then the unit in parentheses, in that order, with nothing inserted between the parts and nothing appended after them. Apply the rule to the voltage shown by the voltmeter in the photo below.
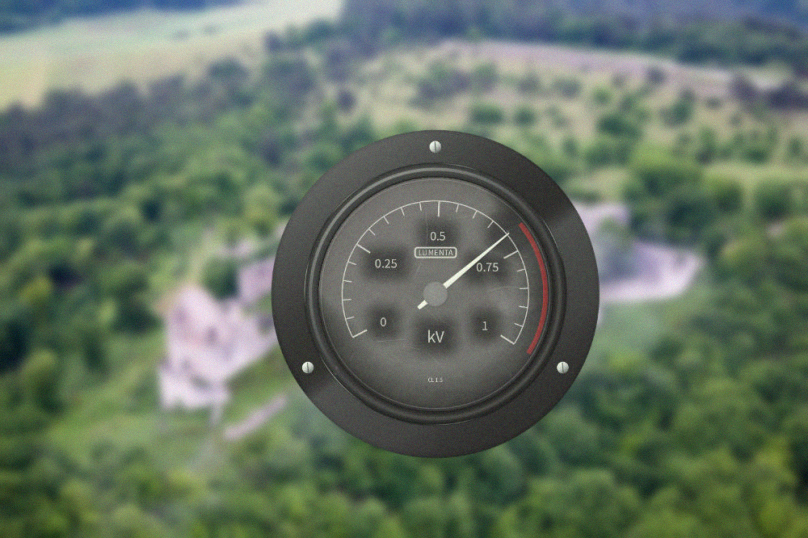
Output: 0.7 (kV)
